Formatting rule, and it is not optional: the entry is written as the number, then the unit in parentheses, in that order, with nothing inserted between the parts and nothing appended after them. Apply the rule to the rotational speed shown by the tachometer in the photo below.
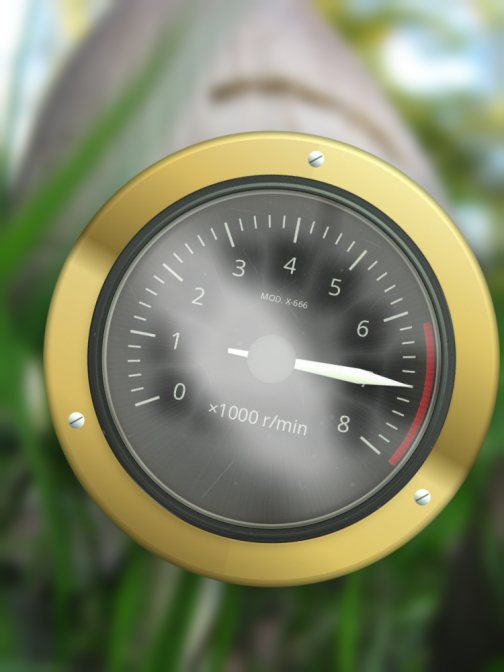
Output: 7000 (rpm)
